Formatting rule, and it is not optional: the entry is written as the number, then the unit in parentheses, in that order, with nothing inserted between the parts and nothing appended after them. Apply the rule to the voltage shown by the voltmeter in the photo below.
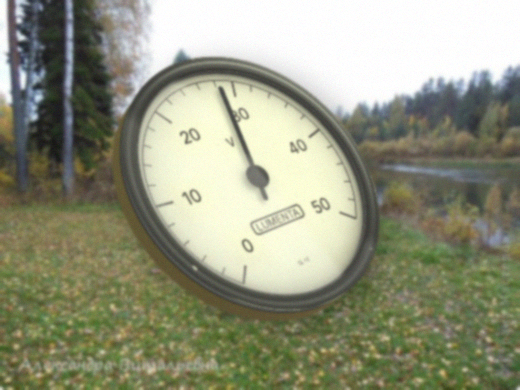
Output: 28 (V)
